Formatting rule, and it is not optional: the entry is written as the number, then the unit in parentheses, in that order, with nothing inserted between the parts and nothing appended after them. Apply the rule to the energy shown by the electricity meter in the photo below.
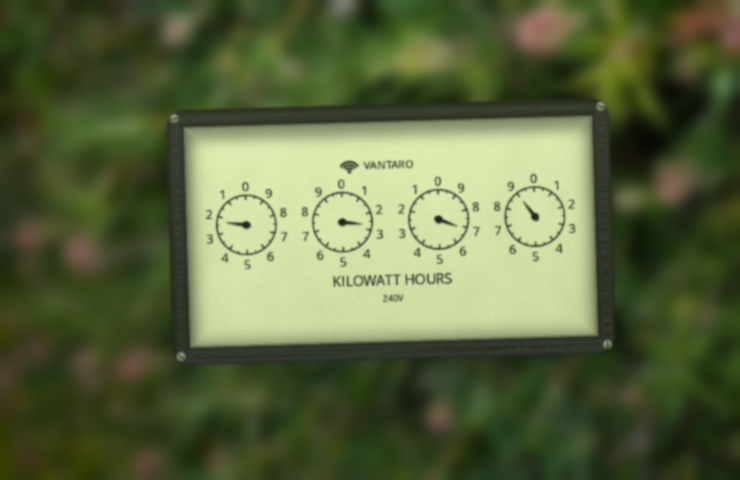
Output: 2269 (kWh)
